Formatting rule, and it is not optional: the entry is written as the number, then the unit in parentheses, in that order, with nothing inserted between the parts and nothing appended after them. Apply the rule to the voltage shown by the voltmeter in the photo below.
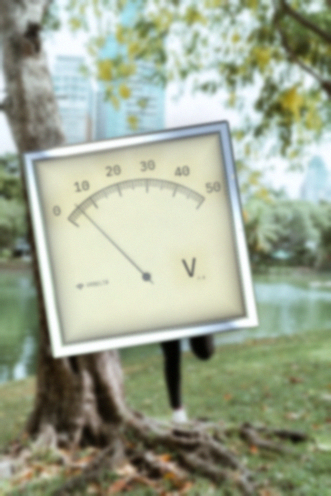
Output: 5 (V)
